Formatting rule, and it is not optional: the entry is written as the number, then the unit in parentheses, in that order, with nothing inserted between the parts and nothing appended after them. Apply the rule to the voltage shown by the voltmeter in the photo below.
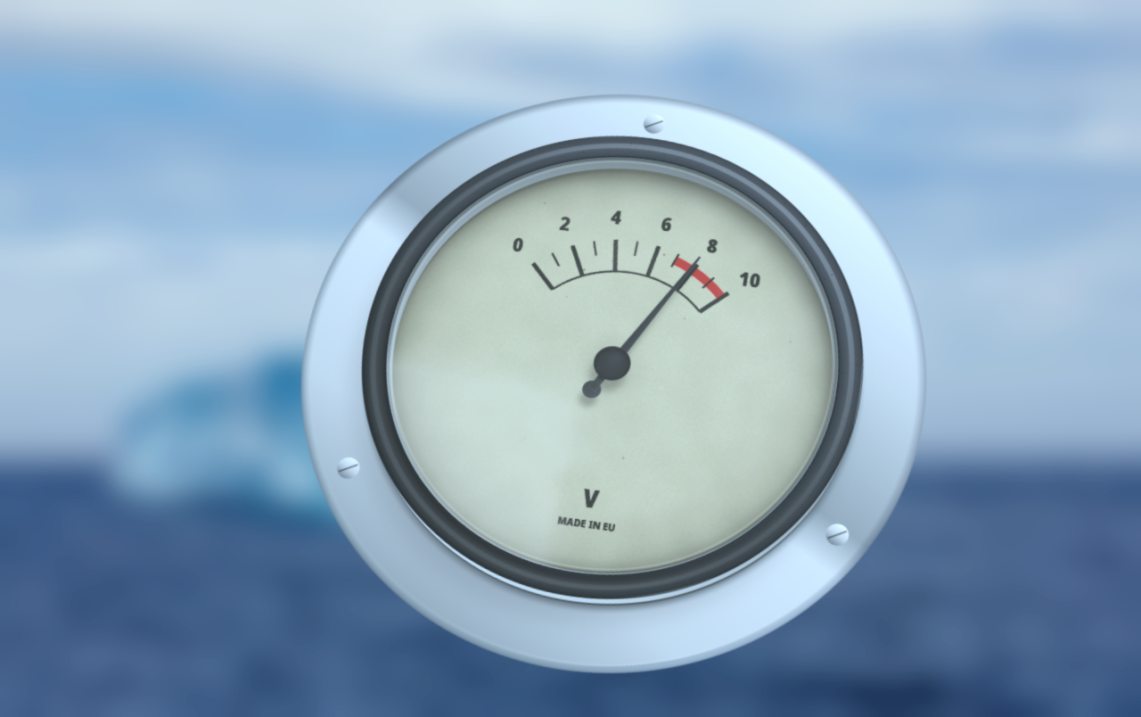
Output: 8 (V)
